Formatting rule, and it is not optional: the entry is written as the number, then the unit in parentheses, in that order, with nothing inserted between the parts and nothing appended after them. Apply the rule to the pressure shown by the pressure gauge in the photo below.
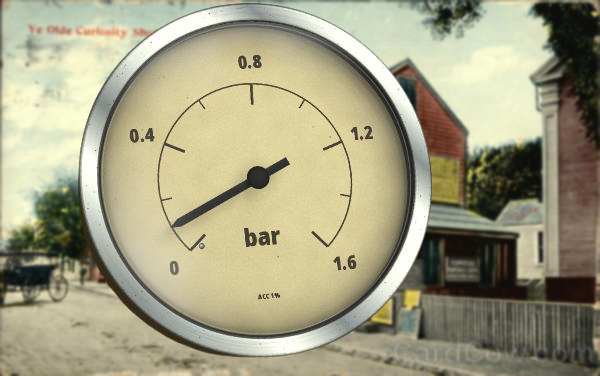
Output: 0.1 (bar)
